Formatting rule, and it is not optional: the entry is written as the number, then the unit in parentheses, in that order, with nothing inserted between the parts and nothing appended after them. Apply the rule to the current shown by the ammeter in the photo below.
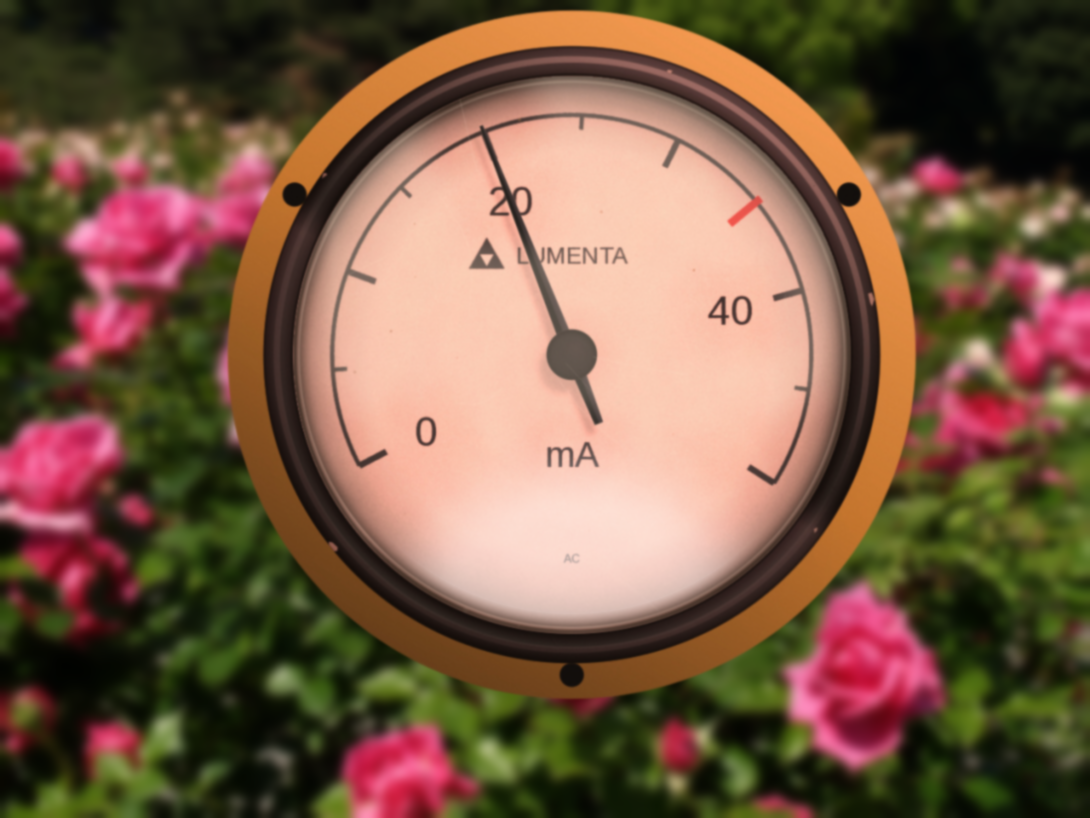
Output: 20 (mA)
